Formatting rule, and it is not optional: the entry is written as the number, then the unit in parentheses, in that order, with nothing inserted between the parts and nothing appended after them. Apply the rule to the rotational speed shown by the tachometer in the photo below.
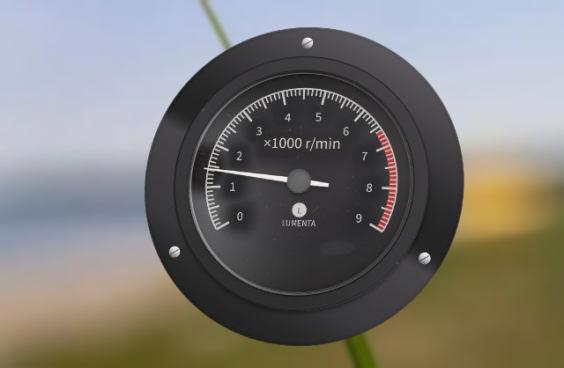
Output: 1400 (rpm)
